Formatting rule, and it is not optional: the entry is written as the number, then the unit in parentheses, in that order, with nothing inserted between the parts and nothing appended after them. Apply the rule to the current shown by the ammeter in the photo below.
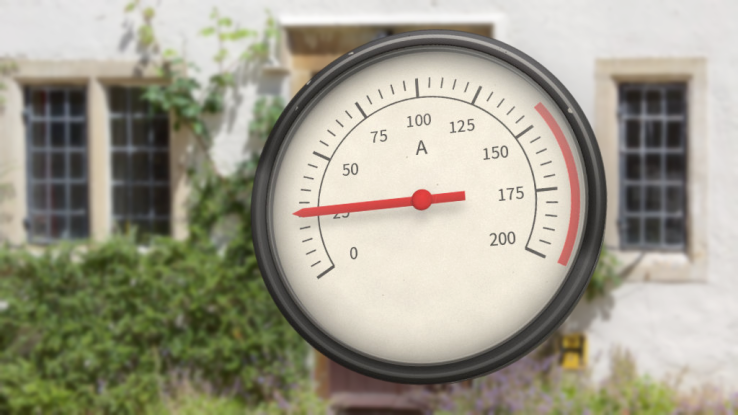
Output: 25 (A)
